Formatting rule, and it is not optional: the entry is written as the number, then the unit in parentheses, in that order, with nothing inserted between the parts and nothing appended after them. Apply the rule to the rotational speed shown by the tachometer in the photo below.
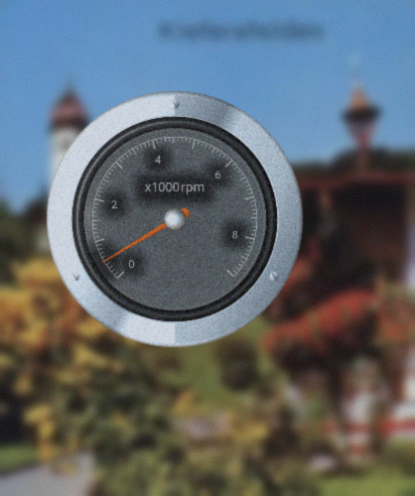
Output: 500 (rpm)
